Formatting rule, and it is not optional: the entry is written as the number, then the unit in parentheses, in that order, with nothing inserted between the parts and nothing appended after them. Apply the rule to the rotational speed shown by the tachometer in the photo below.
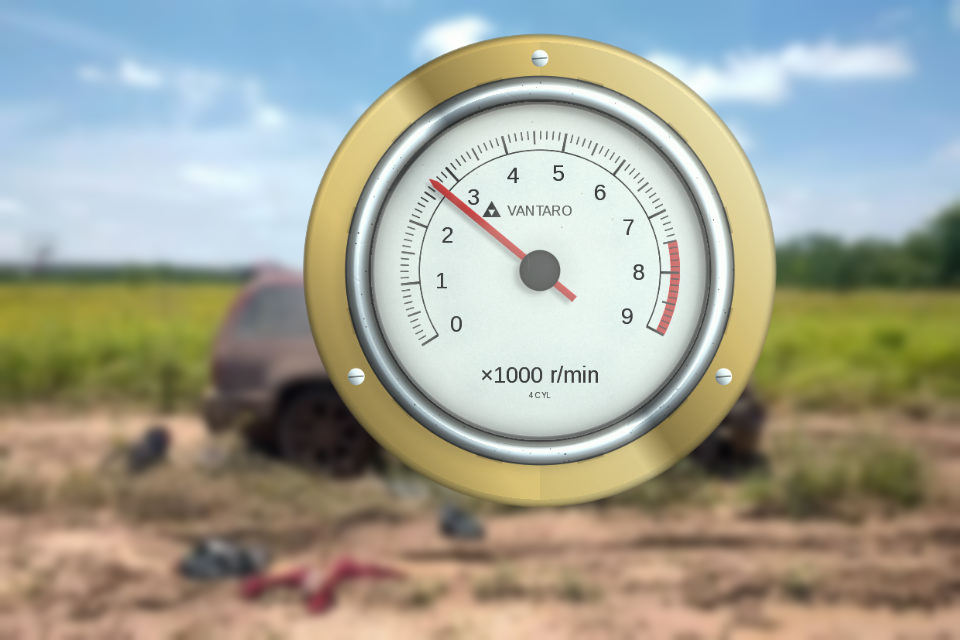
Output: 2700 (rpm)
